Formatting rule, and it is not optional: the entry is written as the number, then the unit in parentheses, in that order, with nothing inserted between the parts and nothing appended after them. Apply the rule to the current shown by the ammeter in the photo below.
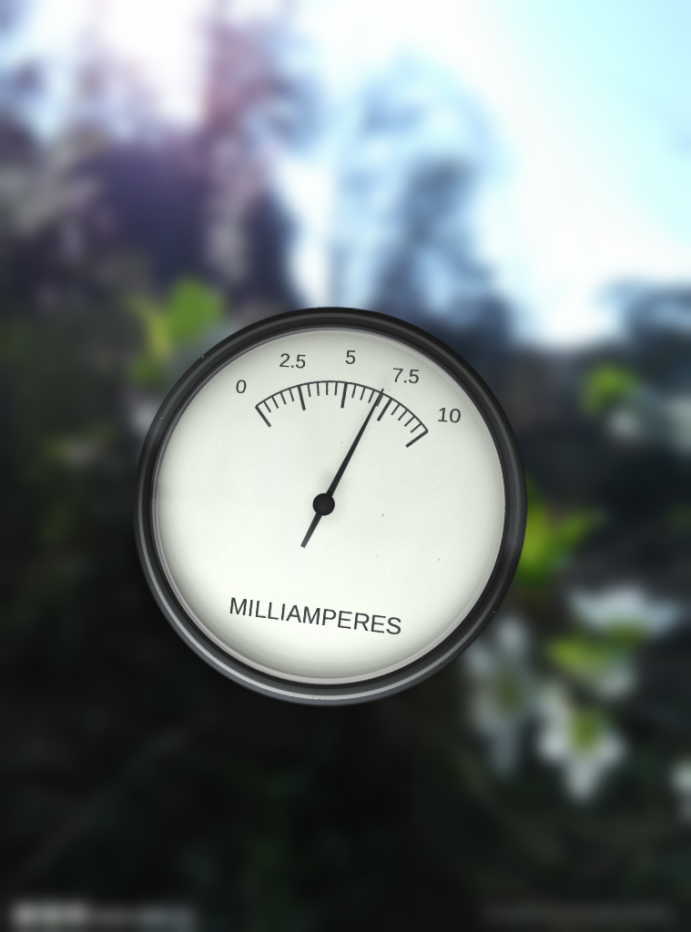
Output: 7 (mA)
